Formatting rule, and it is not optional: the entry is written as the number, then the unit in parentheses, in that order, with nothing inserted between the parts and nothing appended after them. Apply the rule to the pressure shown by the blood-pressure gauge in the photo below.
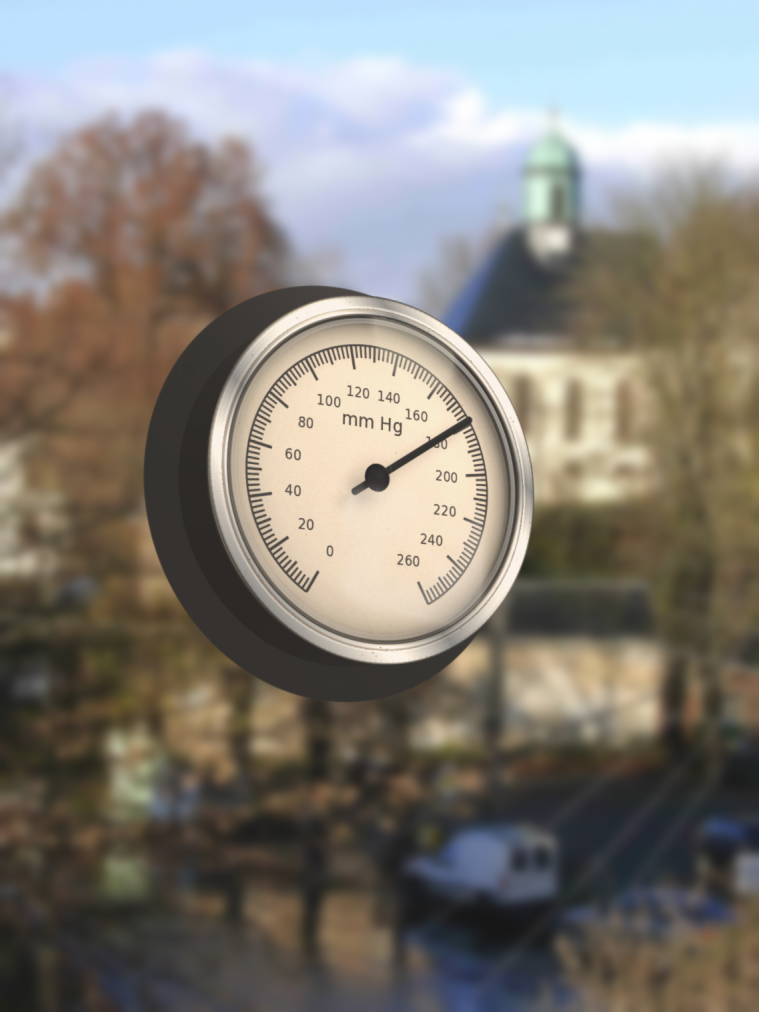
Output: 178 (mmHg)
